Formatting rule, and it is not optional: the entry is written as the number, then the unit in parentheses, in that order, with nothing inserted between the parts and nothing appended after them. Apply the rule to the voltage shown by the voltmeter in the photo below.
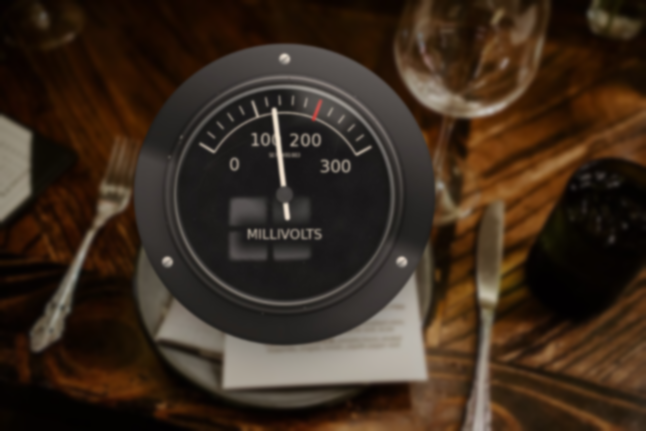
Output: 130 (mV)
